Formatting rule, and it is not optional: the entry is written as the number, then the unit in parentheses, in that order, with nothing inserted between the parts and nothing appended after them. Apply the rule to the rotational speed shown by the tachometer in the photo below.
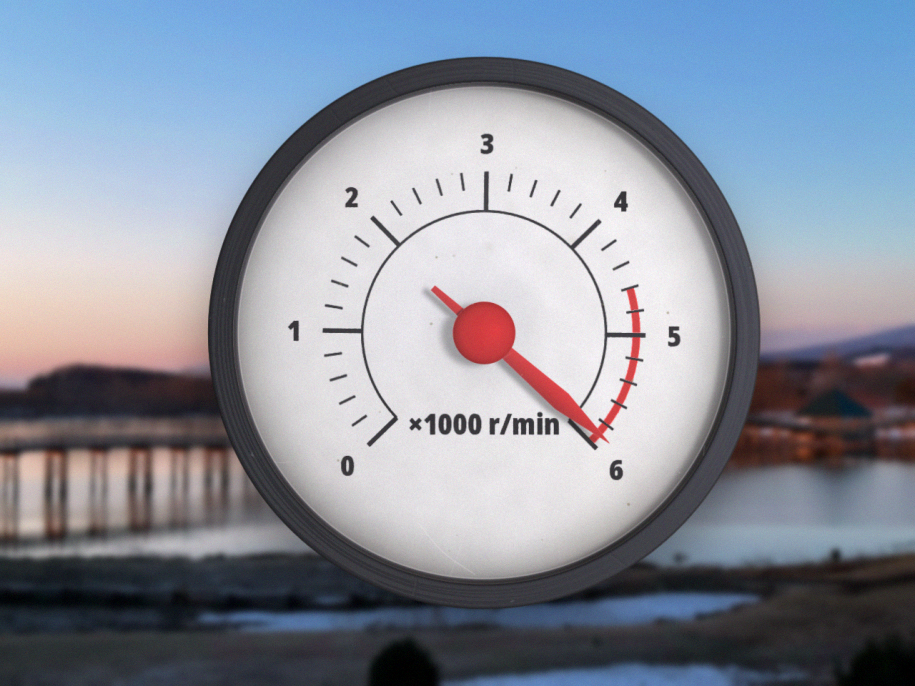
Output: 5900 (rpm)
